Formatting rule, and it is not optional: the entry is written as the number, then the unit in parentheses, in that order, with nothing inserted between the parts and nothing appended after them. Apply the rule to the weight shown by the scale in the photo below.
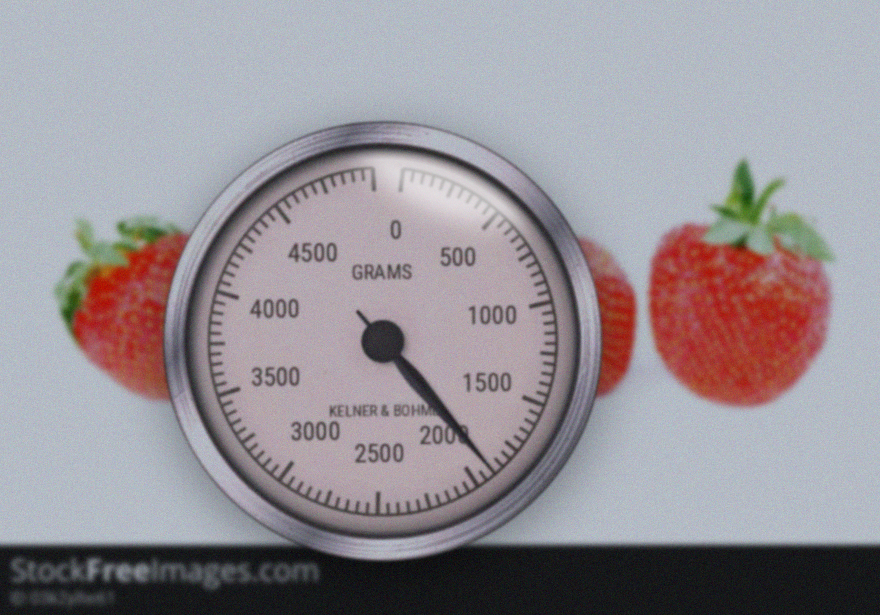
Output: 1900 (g)
